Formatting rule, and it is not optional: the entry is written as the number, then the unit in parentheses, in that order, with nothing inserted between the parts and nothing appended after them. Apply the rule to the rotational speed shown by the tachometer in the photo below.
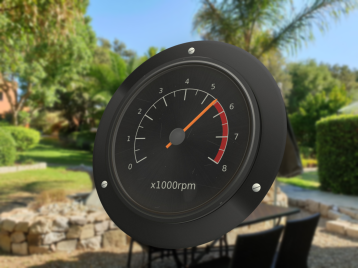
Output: 5500 (rpm)
